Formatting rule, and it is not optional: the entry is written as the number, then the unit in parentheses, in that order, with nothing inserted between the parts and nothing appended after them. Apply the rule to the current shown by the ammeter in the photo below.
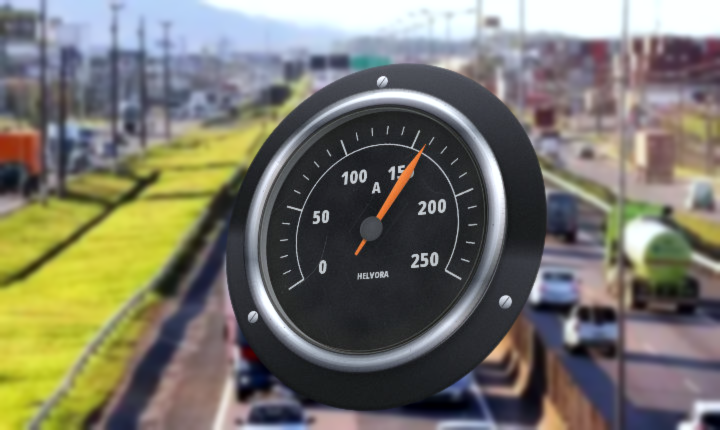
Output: 160 (A)
